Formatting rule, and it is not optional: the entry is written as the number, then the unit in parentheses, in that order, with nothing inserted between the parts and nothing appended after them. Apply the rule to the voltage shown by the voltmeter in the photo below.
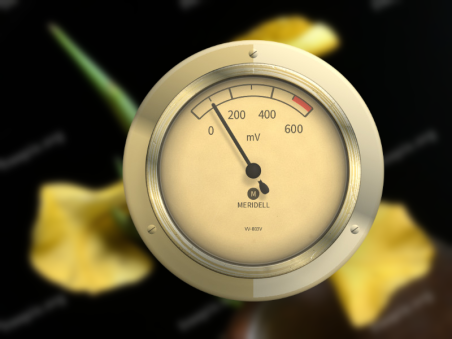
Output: 100 (mV)
